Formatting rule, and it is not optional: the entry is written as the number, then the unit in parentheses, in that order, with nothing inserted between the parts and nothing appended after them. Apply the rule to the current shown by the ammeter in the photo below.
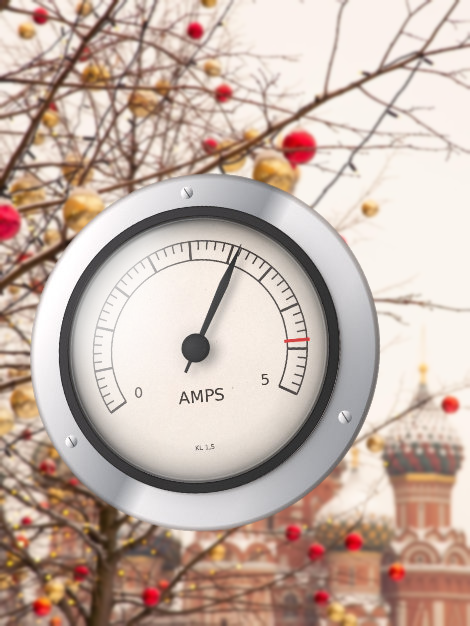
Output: 3.1 (A)
